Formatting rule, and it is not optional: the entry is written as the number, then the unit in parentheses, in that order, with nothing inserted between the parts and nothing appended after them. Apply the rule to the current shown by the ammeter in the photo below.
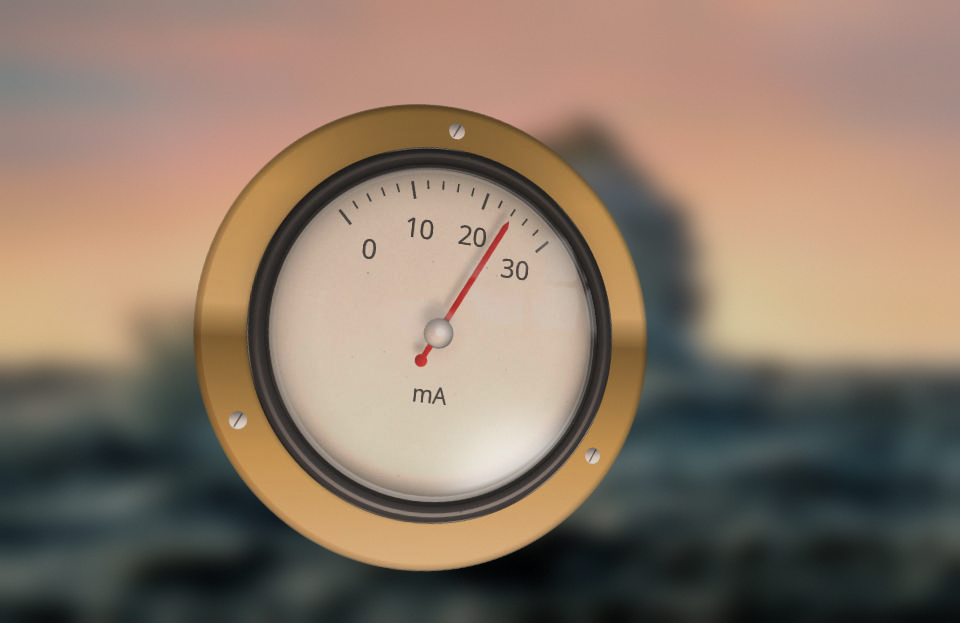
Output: 24 (mA)
